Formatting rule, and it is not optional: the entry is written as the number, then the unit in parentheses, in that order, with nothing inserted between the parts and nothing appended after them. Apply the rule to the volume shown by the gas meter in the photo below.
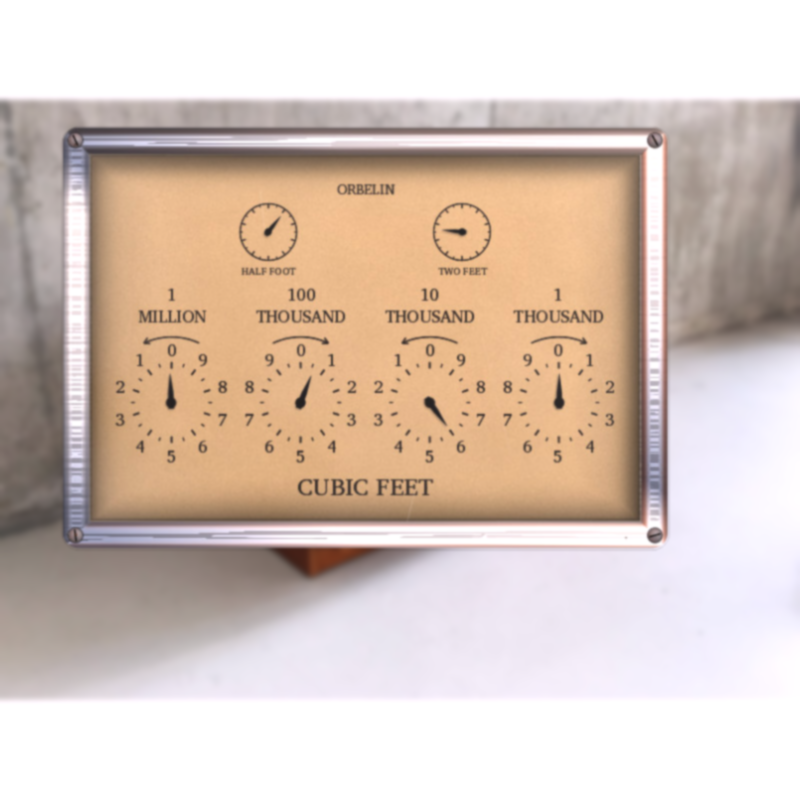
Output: 6000 (ft³)
